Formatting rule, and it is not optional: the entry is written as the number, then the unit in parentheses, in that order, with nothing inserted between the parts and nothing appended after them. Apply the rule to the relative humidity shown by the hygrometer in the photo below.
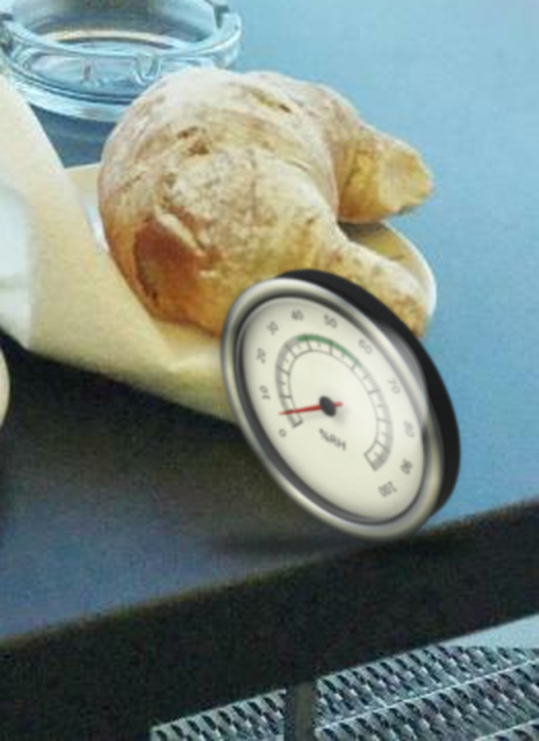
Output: 5 (%)
